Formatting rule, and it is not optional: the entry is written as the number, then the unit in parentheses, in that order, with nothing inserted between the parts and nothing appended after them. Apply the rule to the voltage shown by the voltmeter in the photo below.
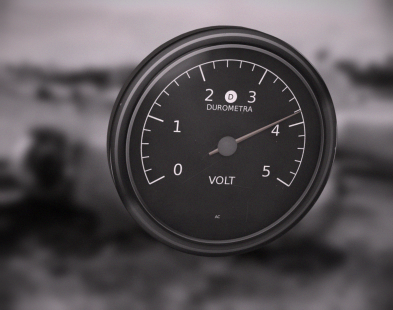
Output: 3.8 (V)
